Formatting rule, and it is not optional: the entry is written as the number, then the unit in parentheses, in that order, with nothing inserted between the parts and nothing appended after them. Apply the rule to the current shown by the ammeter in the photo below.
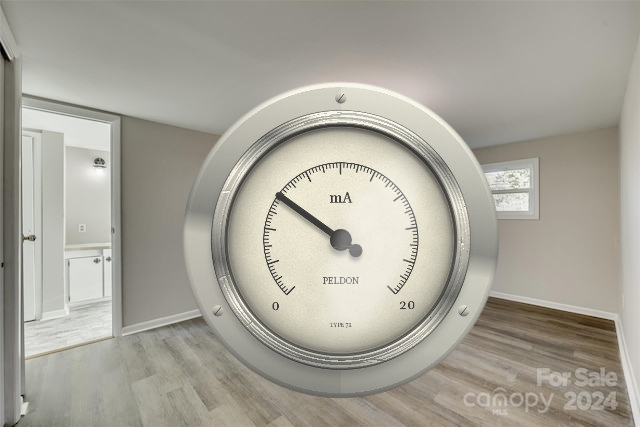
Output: 6 (mA)
